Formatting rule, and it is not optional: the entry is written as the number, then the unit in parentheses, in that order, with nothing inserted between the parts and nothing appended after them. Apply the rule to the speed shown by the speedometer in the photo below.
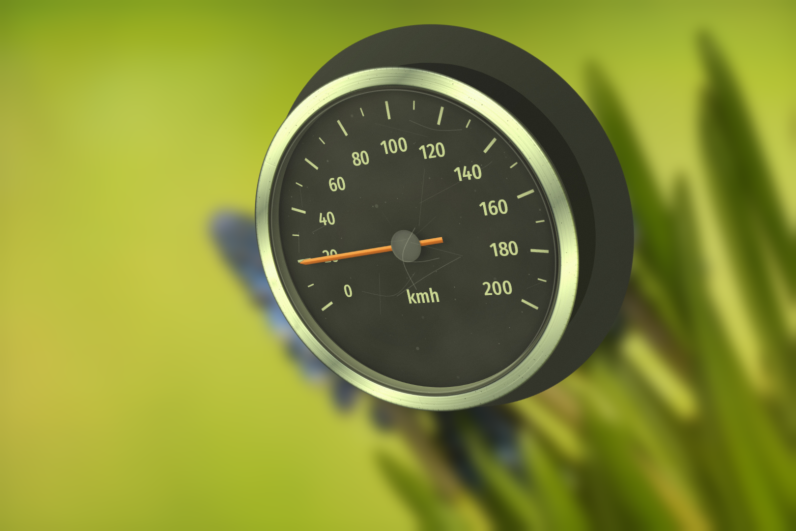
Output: 20 (km/h)
